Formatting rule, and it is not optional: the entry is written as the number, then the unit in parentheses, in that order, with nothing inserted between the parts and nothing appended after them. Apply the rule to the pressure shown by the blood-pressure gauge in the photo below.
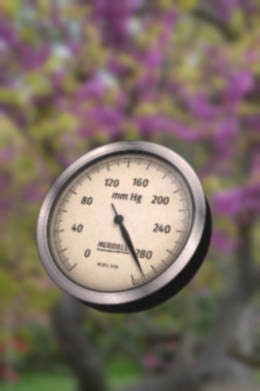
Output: 290 (mmHg)
